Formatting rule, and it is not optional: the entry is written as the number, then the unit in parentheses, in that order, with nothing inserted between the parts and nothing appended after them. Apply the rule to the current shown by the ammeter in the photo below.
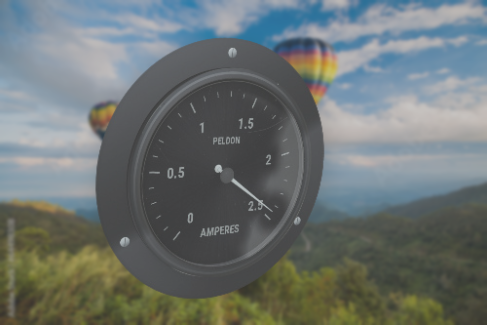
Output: 2.45 (A)
